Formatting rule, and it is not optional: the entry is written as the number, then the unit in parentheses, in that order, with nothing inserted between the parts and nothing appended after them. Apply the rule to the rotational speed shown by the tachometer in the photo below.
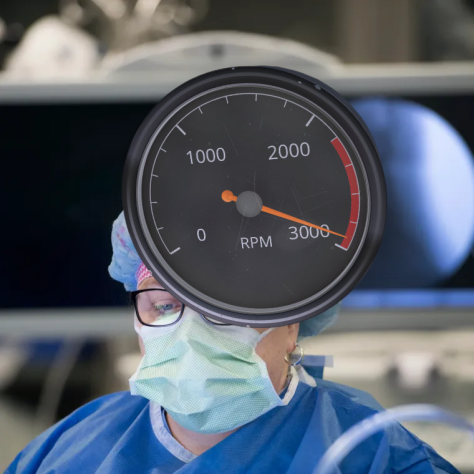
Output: 2900 (rpm)
